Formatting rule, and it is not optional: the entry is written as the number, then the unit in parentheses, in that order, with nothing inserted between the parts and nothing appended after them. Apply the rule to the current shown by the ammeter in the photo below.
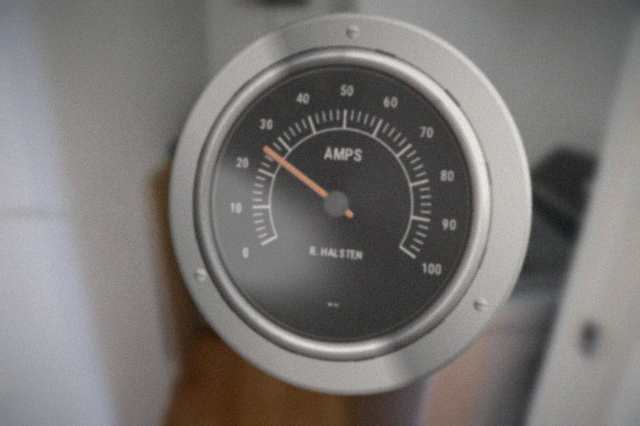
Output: 26 (A)
